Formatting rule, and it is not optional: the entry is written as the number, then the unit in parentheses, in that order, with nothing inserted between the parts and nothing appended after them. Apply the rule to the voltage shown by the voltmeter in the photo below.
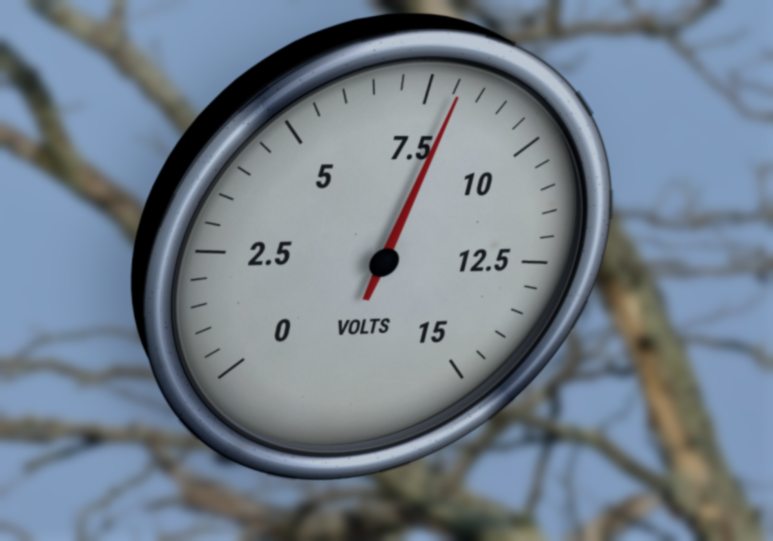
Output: 8 (V)
